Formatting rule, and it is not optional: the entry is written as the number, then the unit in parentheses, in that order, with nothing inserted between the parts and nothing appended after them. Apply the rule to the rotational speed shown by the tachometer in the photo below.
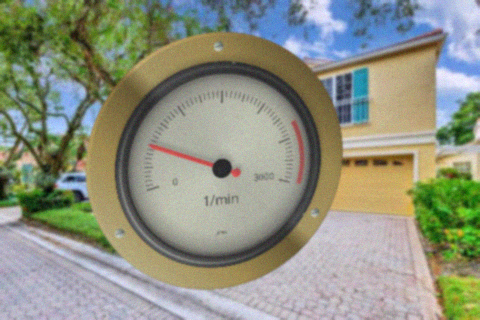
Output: 500 (rpm)
